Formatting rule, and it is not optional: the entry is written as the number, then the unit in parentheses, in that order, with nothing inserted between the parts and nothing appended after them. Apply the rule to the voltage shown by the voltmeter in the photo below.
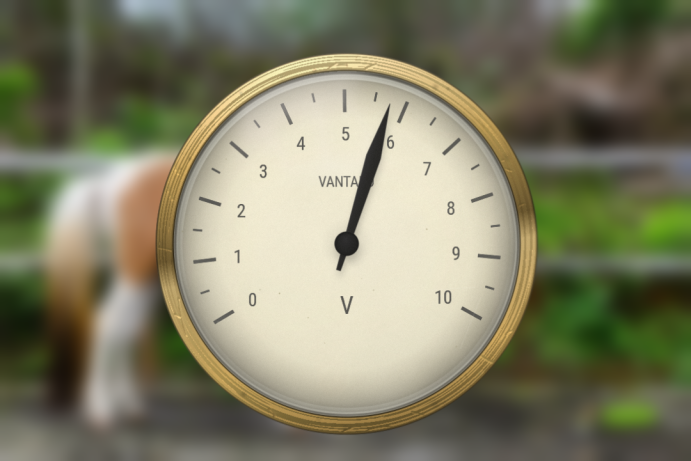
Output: 5.75 (V)
